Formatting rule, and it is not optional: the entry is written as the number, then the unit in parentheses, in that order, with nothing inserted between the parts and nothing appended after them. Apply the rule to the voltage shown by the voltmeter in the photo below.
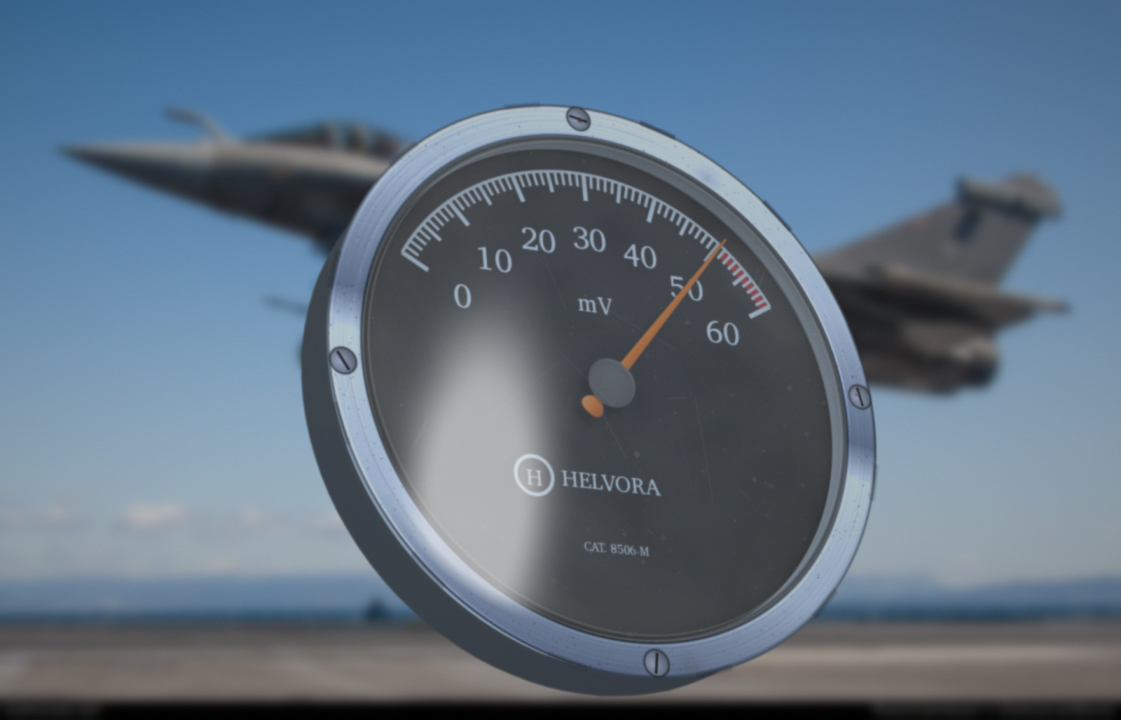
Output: 50 (mV)
